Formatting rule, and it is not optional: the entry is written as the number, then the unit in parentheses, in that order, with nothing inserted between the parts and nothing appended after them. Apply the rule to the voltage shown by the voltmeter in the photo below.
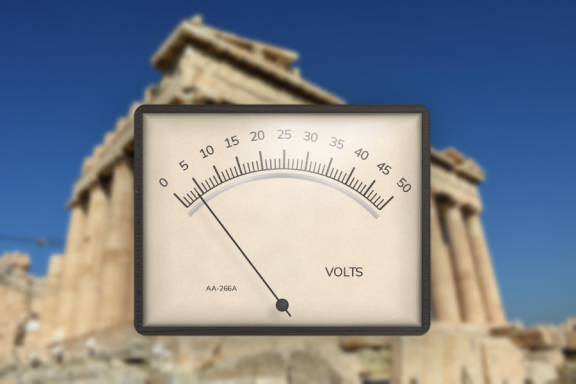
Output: 4 (V)
